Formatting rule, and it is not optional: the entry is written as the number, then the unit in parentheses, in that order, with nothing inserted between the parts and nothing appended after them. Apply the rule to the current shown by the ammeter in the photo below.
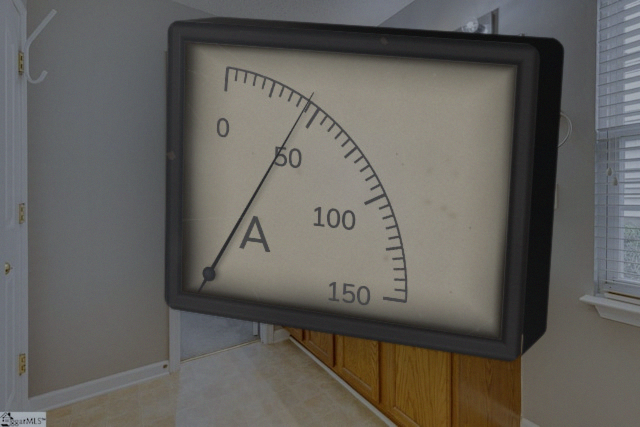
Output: 45 (A)
